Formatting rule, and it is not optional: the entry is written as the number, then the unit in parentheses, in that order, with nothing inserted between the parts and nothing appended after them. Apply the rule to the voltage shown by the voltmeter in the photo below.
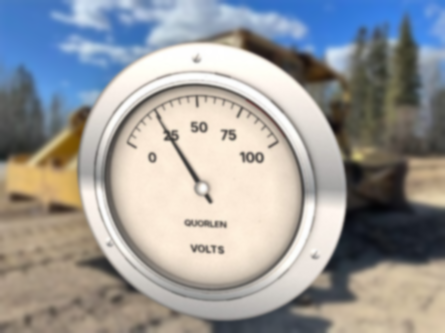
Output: 25 (V)
